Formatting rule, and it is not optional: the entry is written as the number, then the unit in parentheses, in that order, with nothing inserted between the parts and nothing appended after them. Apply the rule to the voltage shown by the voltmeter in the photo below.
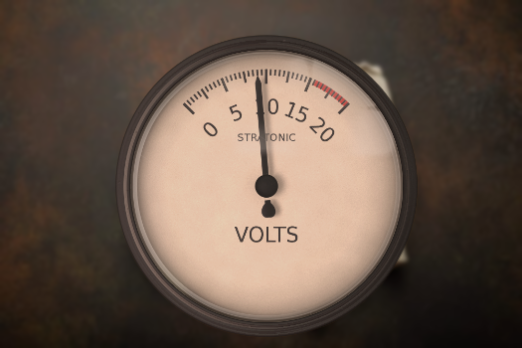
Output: 9 (V)
